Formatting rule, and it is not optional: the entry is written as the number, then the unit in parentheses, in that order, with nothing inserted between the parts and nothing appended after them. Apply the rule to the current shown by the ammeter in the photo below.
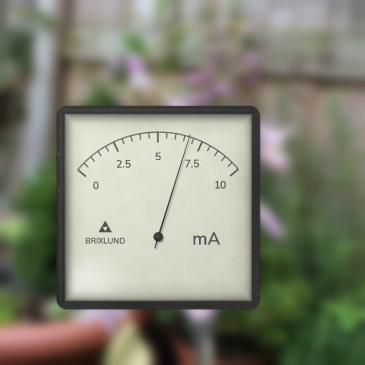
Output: 6.75 (mA)
